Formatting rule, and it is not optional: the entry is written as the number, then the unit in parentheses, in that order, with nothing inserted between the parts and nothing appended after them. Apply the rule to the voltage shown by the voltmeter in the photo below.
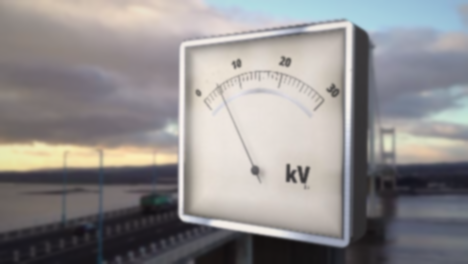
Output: 5 (kV)
